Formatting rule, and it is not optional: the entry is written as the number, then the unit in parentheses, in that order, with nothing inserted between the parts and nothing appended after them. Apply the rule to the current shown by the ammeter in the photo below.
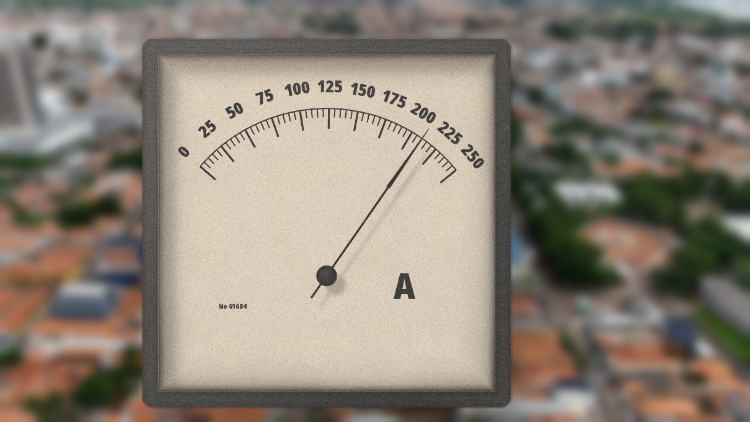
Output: 210 (A)
